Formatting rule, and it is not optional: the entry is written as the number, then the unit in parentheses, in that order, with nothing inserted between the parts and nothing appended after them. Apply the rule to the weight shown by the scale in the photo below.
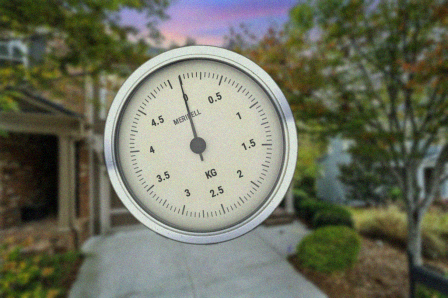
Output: 0 (kg)
